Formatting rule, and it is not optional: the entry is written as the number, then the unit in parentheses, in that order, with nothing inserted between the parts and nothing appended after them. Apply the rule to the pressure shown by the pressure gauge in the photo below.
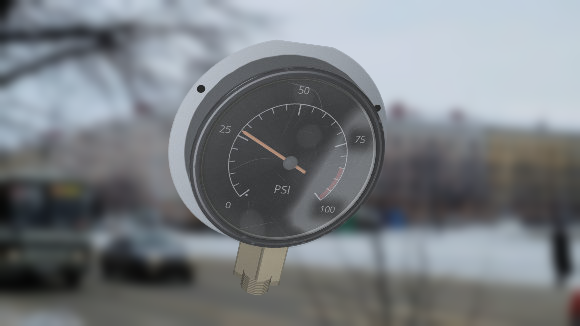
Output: 27.5 (psi)
